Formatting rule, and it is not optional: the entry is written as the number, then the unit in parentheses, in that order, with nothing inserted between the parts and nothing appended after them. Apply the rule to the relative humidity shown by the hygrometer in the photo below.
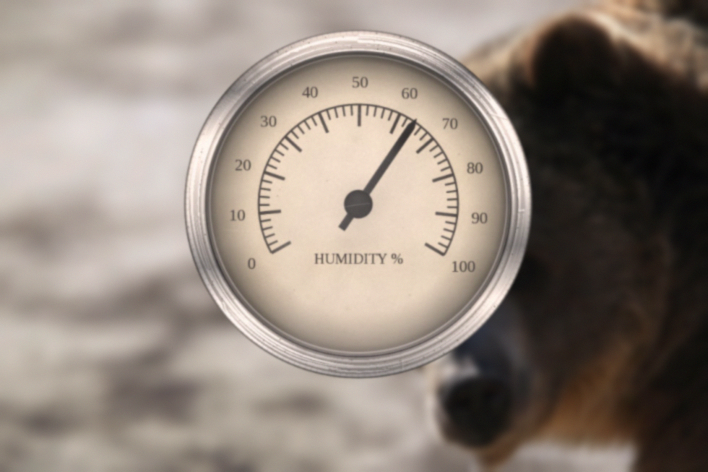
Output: 64 (%)
